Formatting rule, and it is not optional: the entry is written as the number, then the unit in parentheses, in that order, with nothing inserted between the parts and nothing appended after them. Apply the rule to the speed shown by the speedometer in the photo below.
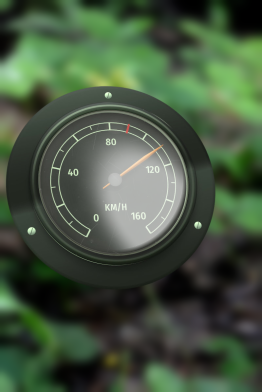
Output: 110 (km/h)
